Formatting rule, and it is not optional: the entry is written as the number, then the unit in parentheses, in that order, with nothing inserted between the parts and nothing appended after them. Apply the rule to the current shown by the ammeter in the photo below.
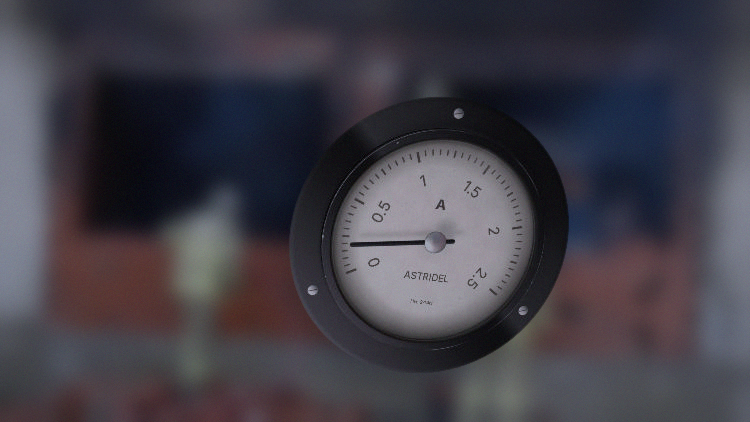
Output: 0.2 (A)
